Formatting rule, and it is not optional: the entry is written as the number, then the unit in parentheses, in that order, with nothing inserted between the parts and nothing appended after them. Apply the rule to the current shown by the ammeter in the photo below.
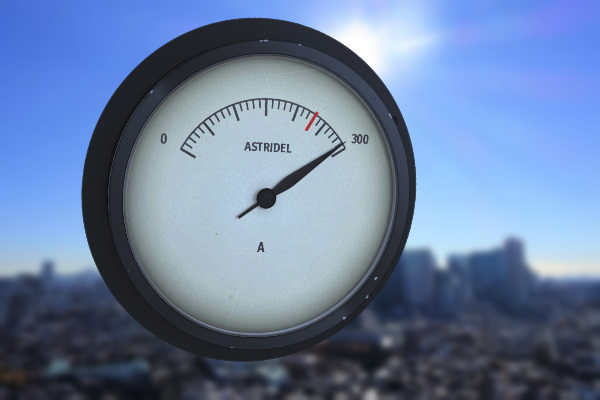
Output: 290 (A)
